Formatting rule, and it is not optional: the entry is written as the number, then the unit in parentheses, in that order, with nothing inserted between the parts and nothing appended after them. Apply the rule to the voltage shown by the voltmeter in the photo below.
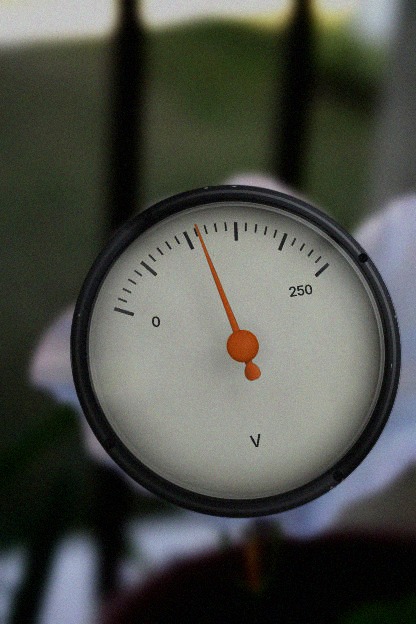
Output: 110 (V)
